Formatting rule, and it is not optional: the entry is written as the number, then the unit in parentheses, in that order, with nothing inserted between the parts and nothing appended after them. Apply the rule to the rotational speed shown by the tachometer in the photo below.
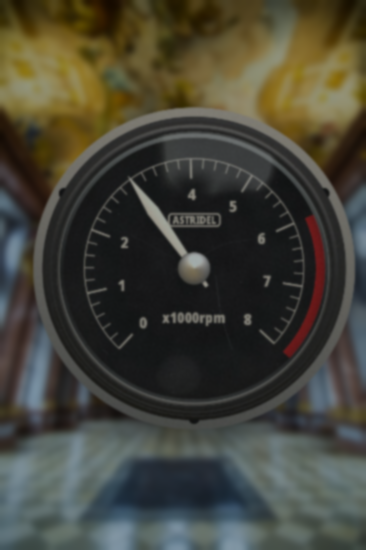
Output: 3000 (rpm)
